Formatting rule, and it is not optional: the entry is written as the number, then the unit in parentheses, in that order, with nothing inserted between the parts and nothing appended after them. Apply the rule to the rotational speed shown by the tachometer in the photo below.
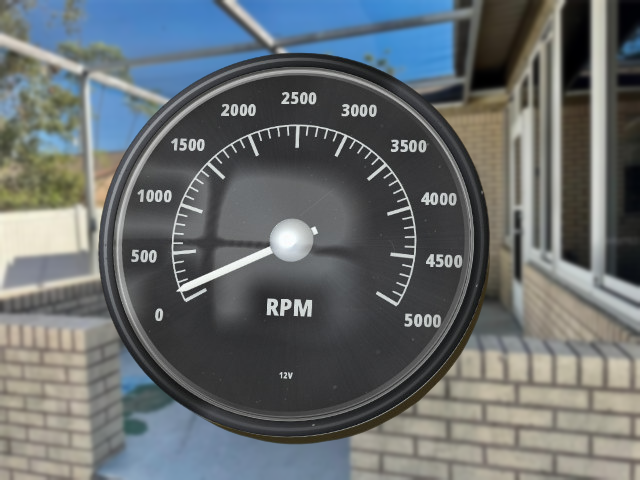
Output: 100 (rpm)
